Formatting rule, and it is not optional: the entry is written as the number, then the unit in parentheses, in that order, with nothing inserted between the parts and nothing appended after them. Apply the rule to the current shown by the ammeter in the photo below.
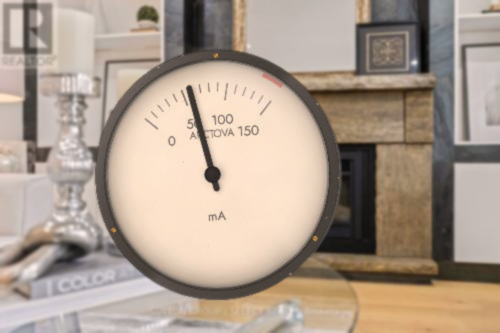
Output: 60 (mA)
